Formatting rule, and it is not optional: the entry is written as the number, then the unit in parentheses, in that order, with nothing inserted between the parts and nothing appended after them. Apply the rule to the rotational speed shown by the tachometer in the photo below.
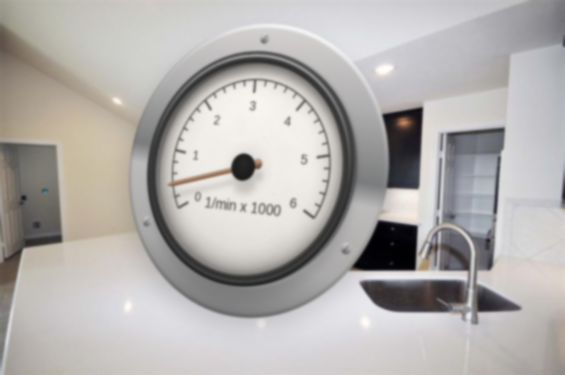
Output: 400 (rpm)
